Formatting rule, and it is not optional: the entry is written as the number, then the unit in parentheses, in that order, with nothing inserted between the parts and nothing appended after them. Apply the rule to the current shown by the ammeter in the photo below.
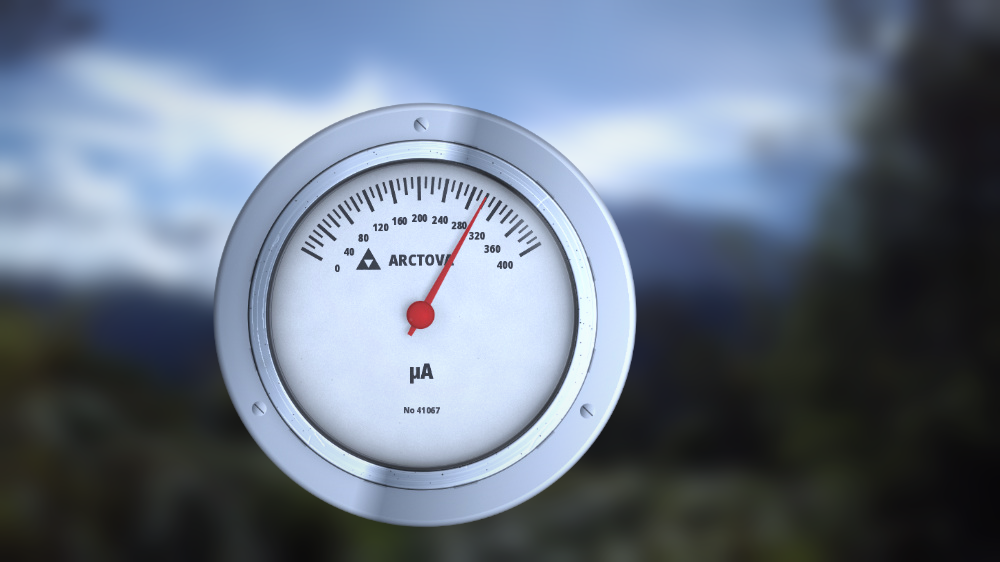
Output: 300 (µA)
